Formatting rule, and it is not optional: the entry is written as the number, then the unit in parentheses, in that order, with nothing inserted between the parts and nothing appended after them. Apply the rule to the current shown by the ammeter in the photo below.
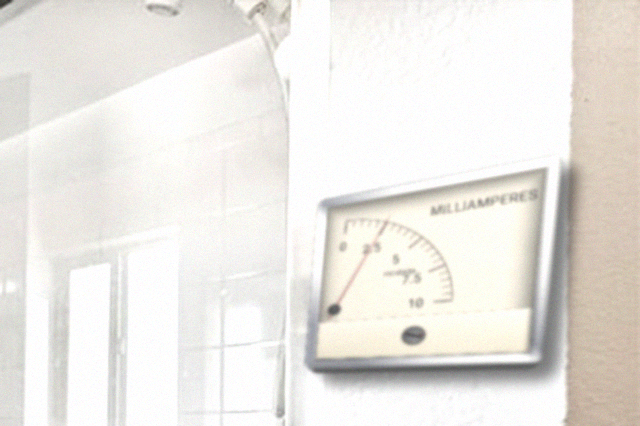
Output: 2.5 (mA)
